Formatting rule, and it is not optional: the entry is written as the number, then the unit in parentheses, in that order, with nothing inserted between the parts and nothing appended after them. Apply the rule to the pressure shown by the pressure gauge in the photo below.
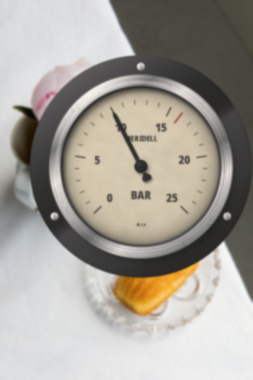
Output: 10 (bar)
